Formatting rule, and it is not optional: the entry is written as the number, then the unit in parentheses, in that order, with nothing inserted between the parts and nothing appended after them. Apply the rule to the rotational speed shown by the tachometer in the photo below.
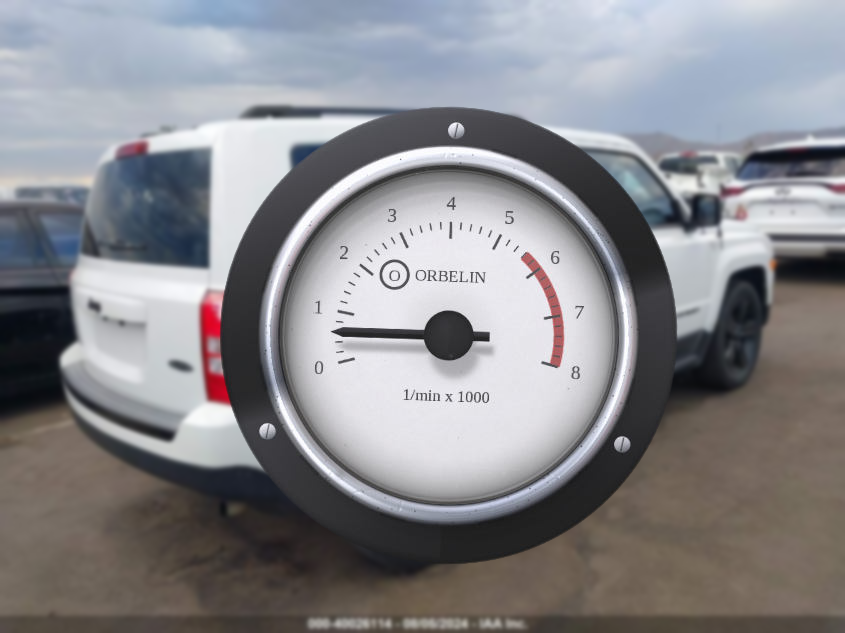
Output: 600 (rpm)
